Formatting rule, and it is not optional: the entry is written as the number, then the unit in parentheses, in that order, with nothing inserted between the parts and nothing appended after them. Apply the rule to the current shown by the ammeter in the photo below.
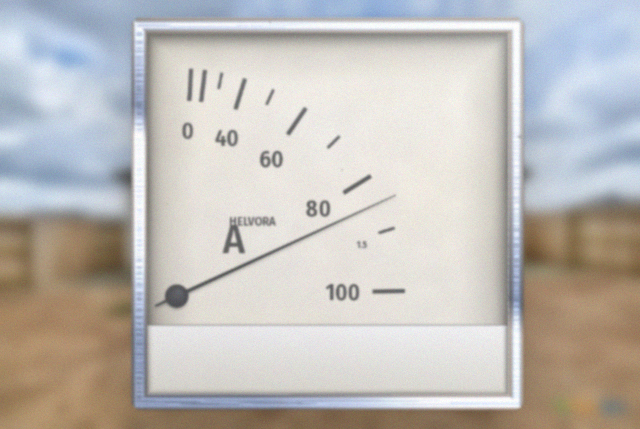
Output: 85 (A)
